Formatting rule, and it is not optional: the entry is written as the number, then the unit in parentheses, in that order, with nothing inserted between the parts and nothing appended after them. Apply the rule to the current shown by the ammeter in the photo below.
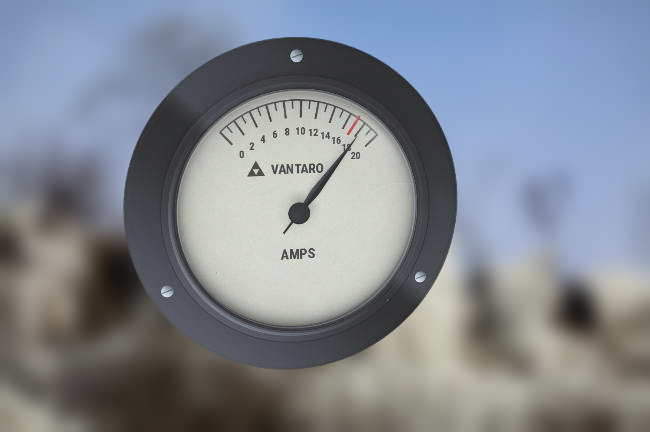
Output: 18 (A)
